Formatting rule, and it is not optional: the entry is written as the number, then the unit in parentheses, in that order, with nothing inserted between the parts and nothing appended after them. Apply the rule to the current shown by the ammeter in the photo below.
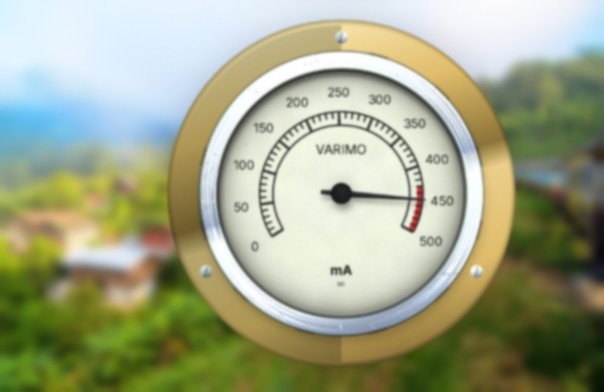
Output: 450 (mA)
